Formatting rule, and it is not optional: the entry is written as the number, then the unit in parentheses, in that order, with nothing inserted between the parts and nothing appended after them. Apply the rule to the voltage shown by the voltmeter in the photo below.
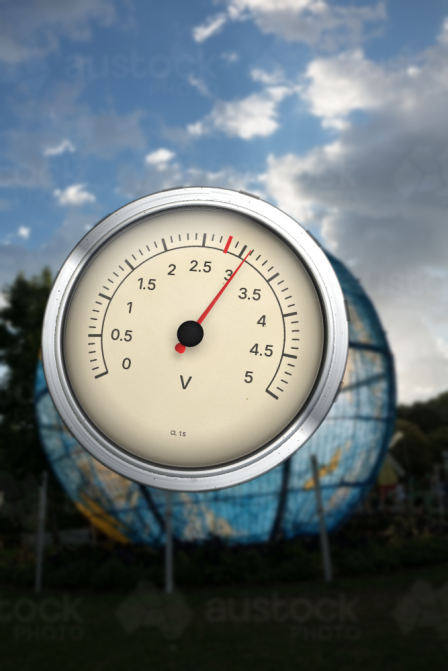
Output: 3.1 (V)
